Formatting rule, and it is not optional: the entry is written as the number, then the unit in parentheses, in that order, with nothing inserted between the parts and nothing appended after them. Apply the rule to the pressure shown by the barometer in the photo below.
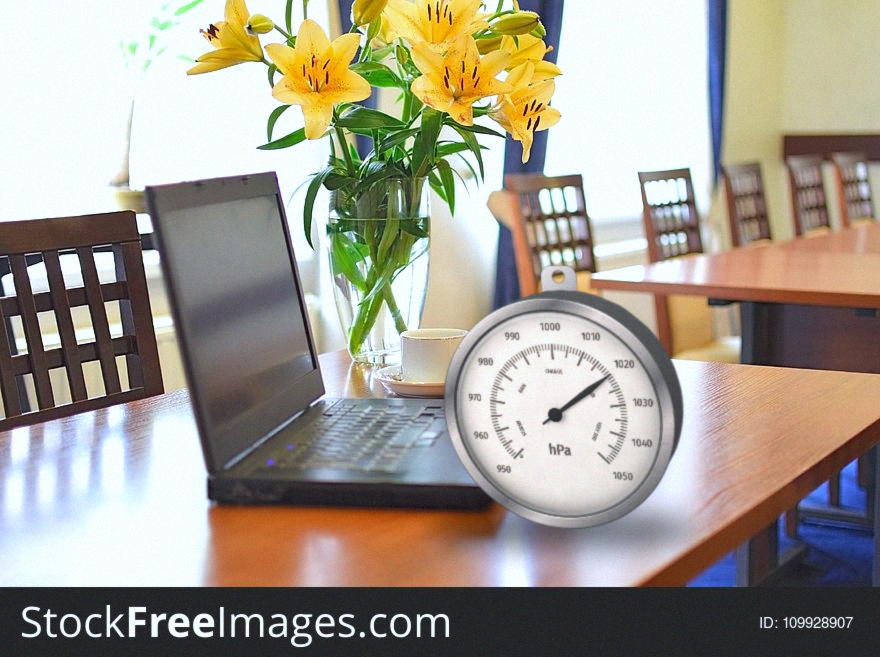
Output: 1020 (hPa)
